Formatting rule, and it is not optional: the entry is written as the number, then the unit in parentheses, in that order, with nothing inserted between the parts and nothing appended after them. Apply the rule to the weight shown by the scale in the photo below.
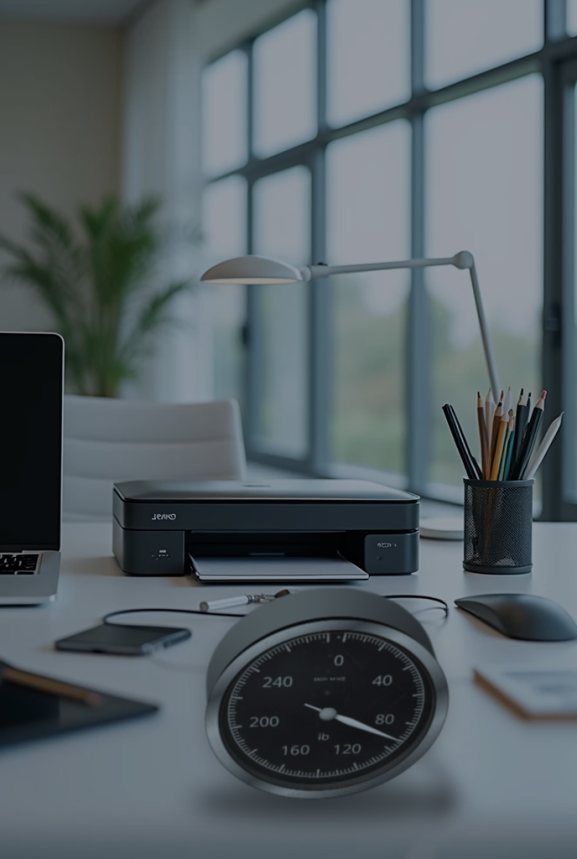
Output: 90 (lb)
